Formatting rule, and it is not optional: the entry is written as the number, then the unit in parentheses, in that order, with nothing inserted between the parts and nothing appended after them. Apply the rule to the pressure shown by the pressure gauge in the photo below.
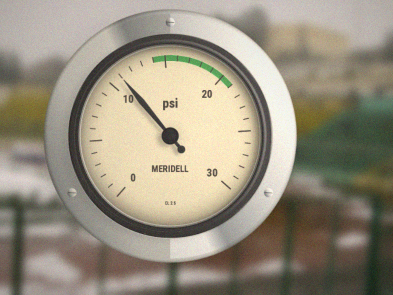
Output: 11 (psi)
